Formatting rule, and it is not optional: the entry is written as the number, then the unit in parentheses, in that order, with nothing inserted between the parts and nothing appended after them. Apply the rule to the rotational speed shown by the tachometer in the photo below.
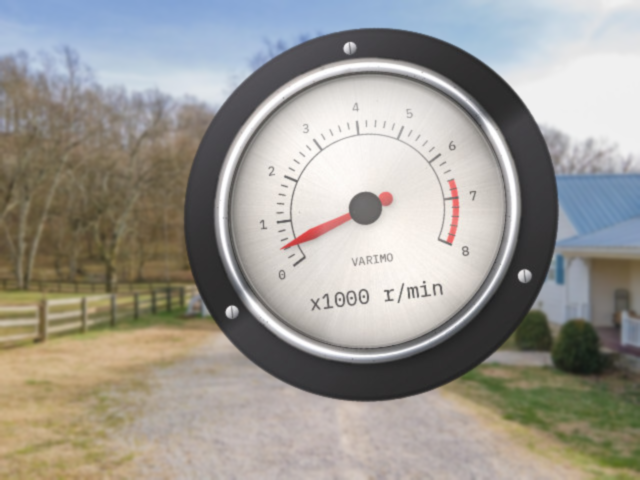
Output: 400 (rpm)
